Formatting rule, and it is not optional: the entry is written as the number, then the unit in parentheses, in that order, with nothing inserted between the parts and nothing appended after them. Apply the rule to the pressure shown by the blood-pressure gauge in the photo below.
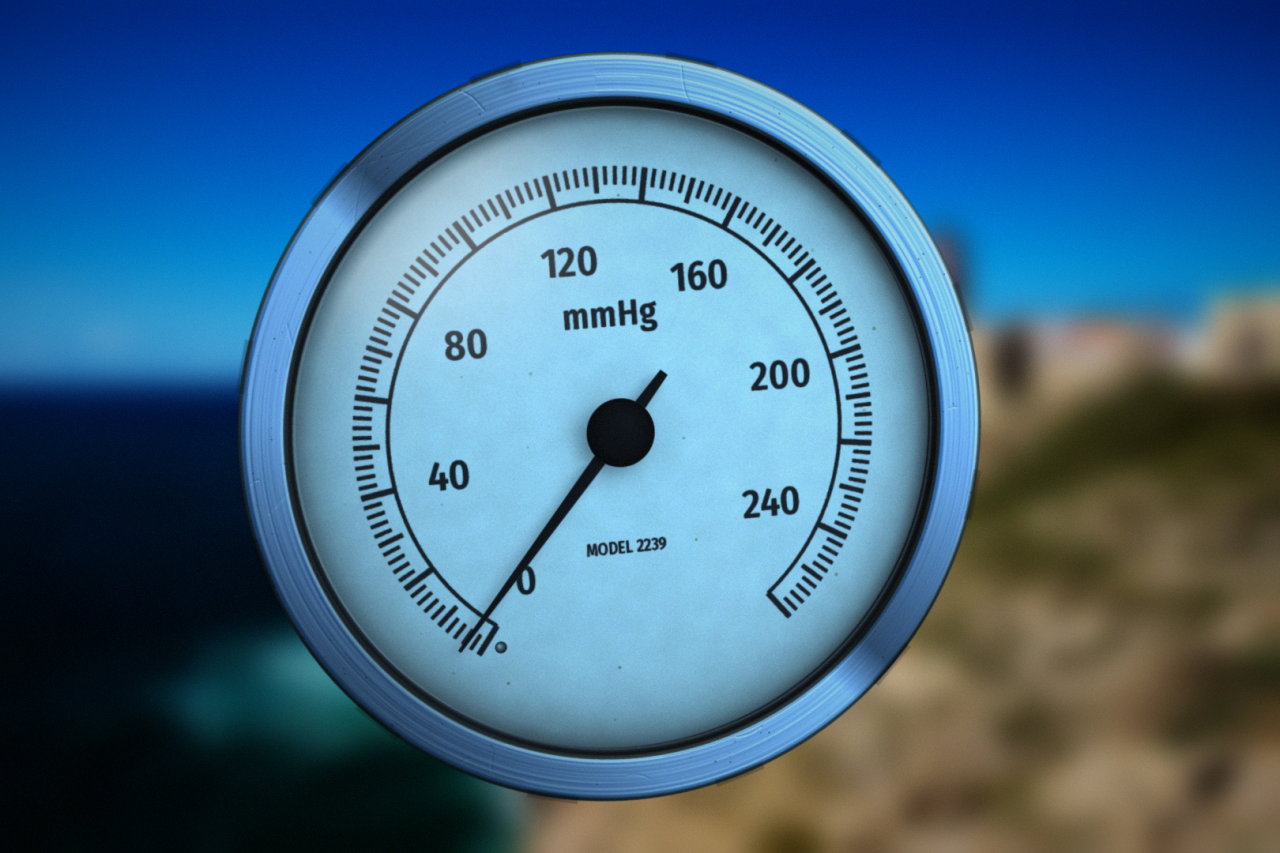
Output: 4 (mmHg)
